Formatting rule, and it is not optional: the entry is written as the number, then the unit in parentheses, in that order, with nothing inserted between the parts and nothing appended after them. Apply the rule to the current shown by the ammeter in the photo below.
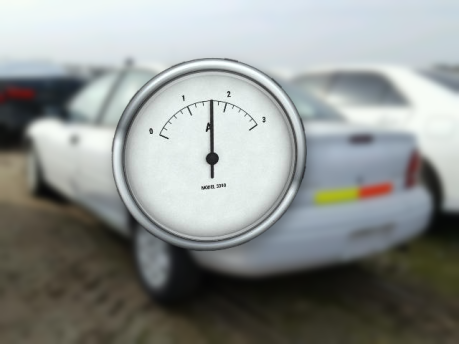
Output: 1.6 (A)
